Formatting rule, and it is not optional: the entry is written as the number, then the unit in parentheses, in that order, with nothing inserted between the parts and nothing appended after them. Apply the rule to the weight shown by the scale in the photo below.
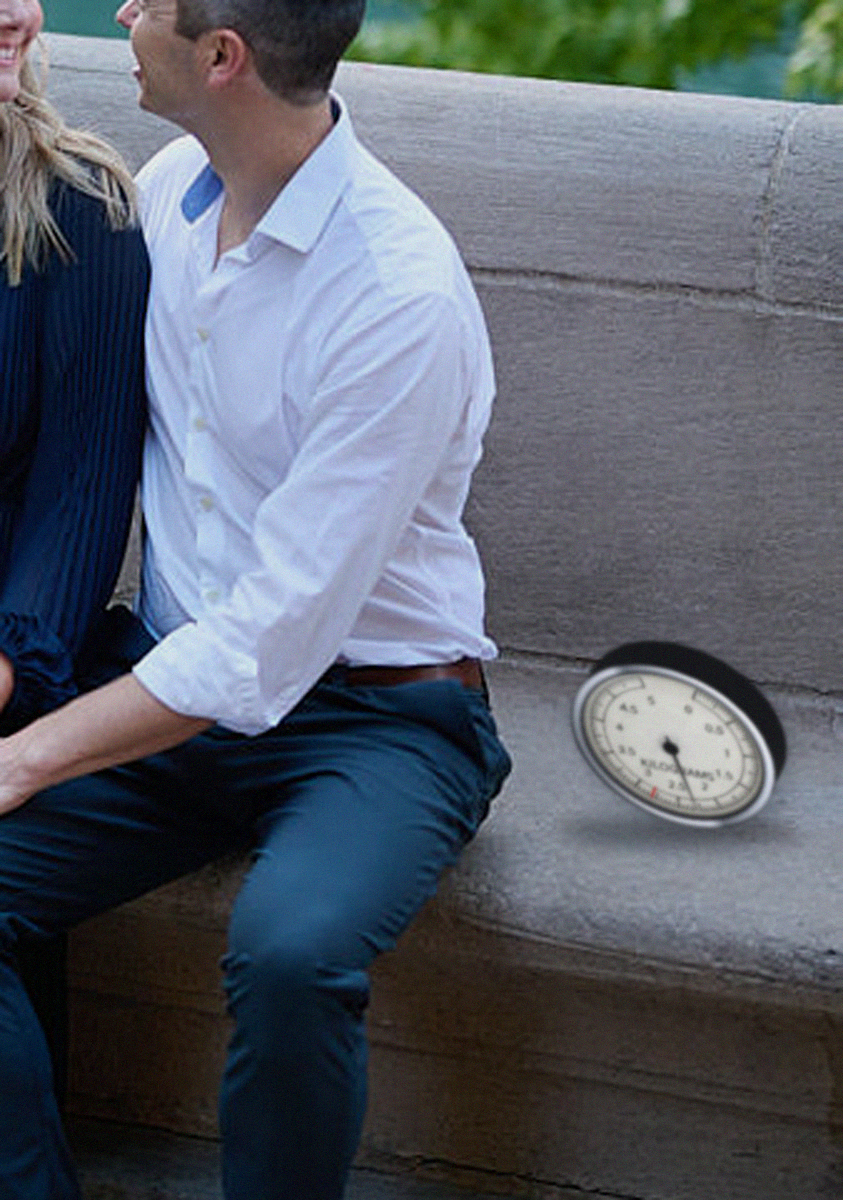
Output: 2.25 (kg)
